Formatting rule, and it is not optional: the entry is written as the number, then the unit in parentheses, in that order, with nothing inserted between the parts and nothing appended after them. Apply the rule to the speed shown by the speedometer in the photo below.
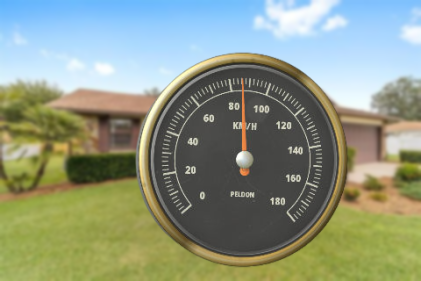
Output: 86 (km/h)
